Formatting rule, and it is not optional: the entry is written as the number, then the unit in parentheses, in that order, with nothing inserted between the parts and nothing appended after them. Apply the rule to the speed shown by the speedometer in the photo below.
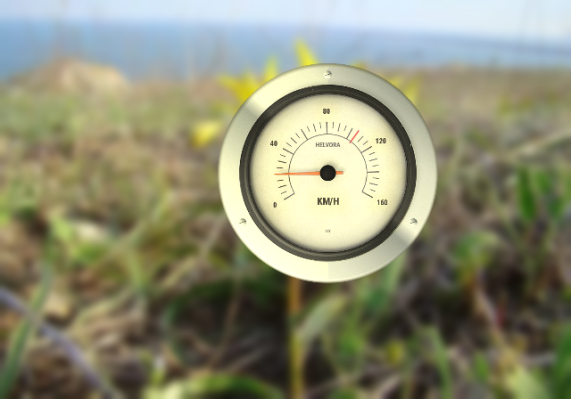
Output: 20 (km/h)
